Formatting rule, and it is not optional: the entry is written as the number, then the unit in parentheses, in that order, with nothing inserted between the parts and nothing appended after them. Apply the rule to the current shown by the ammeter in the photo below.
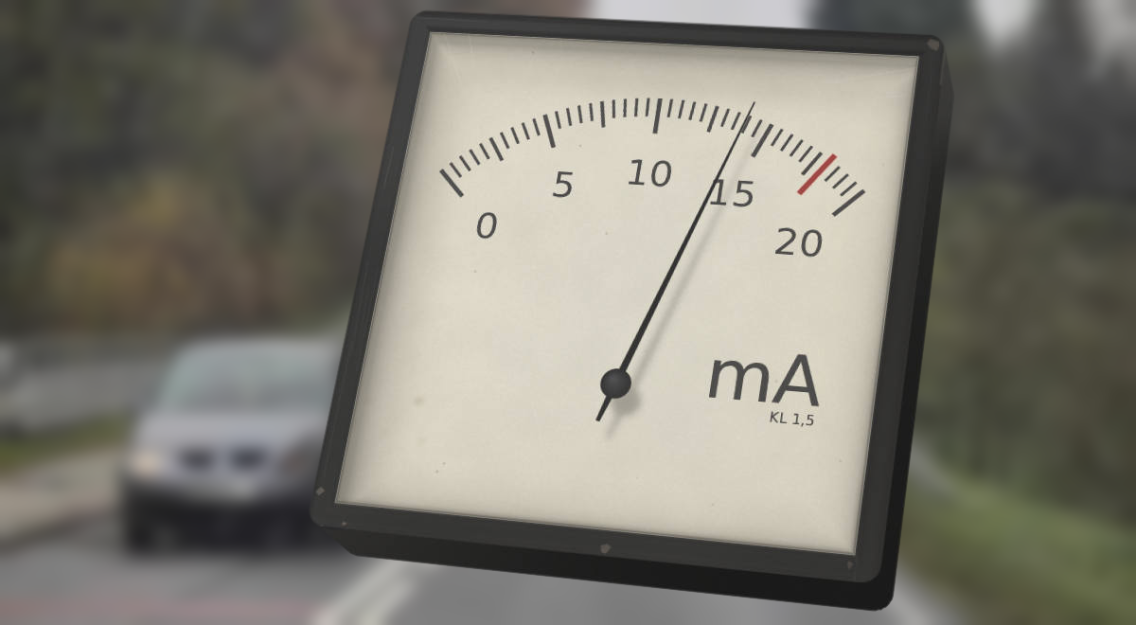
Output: 14 (mA)
